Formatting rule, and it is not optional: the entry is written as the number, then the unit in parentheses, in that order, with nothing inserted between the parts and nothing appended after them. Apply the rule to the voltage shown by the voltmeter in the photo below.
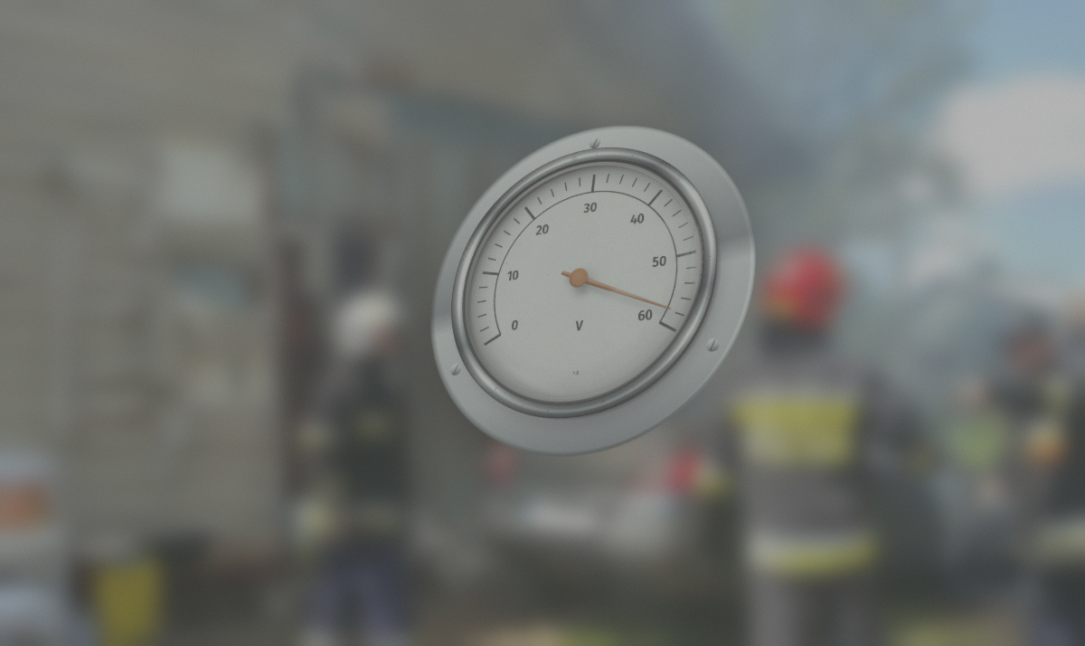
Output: 58 (V)
